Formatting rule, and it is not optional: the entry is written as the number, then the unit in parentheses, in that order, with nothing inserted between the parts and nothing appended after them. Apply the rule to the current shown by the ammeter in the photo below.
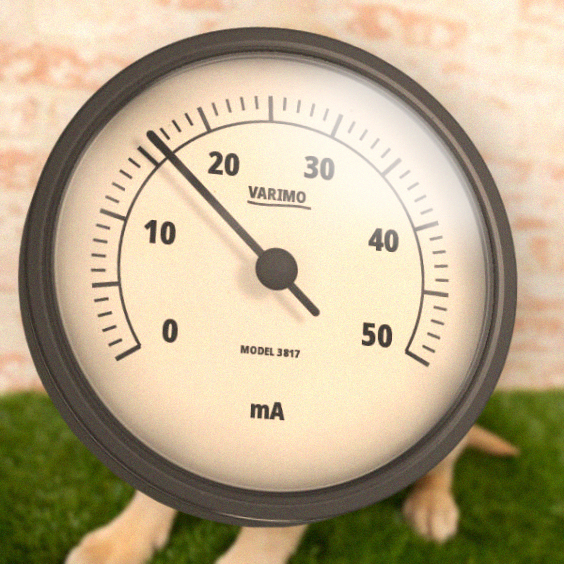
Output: 16 (mA)
